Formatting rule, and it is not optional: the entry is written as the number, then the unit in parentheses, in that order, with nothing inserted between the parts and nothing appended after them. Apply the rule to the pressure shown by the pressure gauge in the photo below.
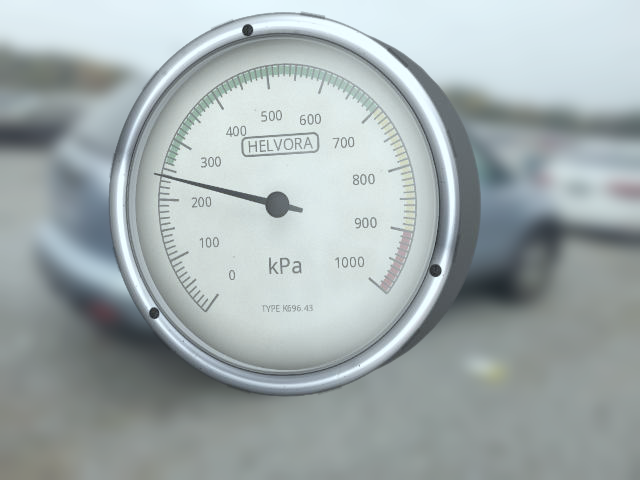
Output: 240 (kPa)
